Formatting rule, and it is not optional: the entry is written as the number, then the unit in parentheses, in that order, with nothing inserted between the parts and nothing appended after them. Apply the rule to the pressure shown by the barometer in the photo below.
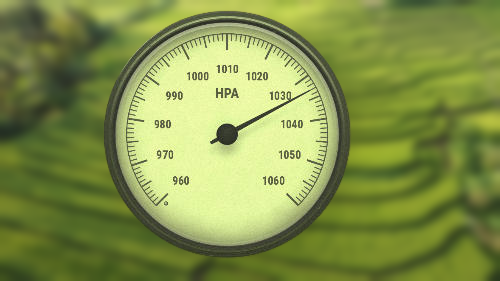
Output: 1033 (hPa)
